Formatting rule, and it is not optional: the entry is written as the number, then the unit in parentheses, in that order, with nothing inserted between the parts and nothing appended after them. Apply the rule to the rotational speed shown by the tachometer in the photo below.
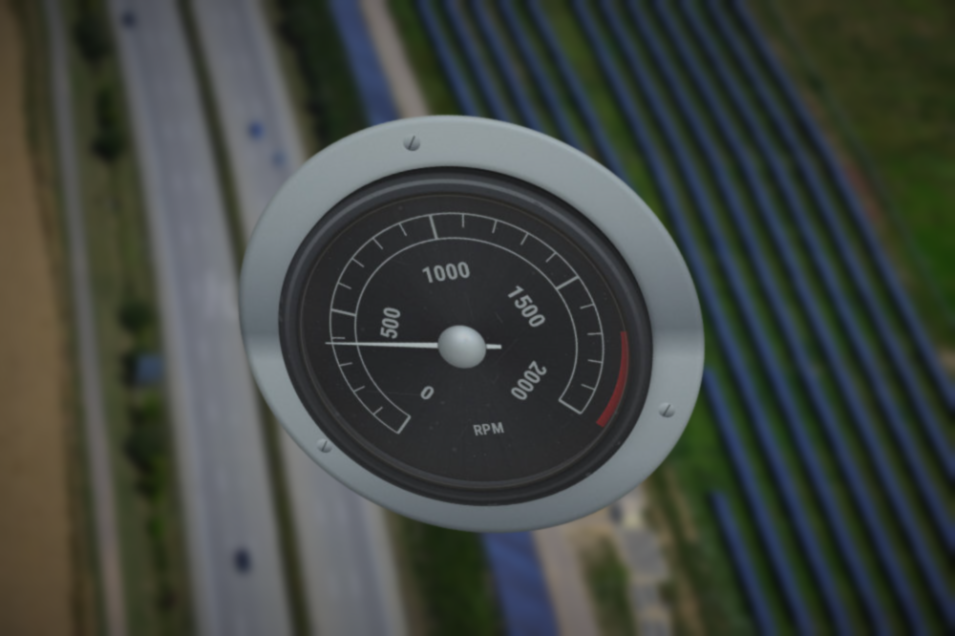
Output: 400 (rpm)
